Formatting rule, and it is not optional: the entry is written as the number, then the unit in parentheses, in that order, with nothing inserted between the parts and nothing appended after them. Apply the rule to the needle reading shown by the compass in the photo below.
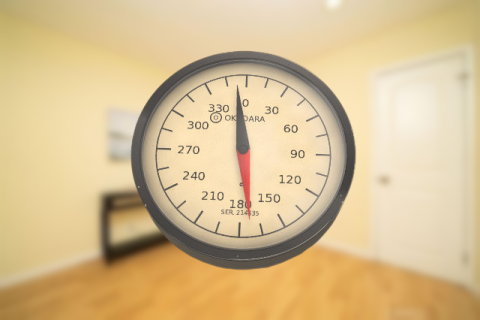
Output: 172.5 (°)
